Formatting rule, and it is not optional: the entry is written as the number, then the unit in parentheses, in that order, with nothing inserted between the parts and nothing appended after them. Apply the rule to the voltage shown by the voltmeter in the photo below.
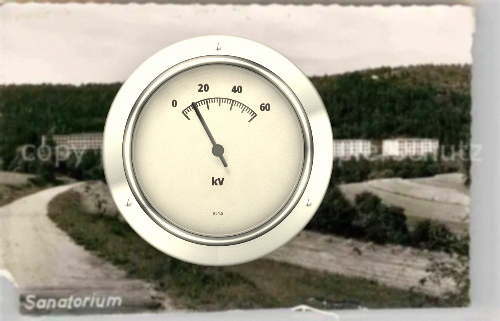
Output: 10 (kV)
